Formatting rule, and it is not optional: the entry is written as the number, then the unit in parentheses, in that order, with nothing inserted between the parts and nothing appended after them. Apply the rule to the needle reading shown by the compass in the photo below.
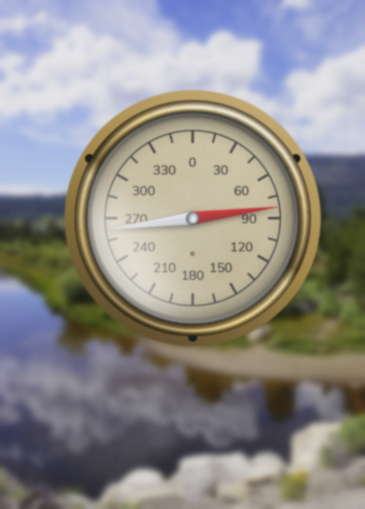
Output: 82.5 (°)
